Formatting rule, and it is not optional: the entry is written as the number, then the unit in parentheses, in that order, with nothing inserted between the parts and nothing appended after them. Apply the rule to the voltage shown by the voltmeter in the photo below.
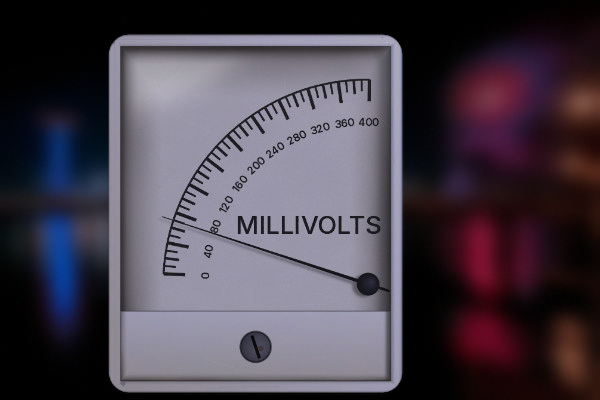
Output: 70 (mV)
